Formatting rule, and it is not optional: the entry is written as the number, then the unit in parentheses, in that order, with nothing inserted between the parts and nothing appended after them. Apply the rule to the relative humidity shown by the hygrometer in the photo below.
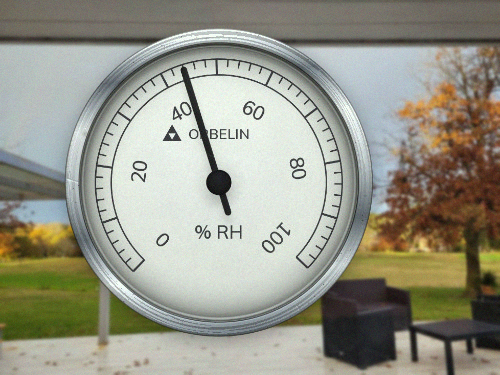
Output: 44 (%)
